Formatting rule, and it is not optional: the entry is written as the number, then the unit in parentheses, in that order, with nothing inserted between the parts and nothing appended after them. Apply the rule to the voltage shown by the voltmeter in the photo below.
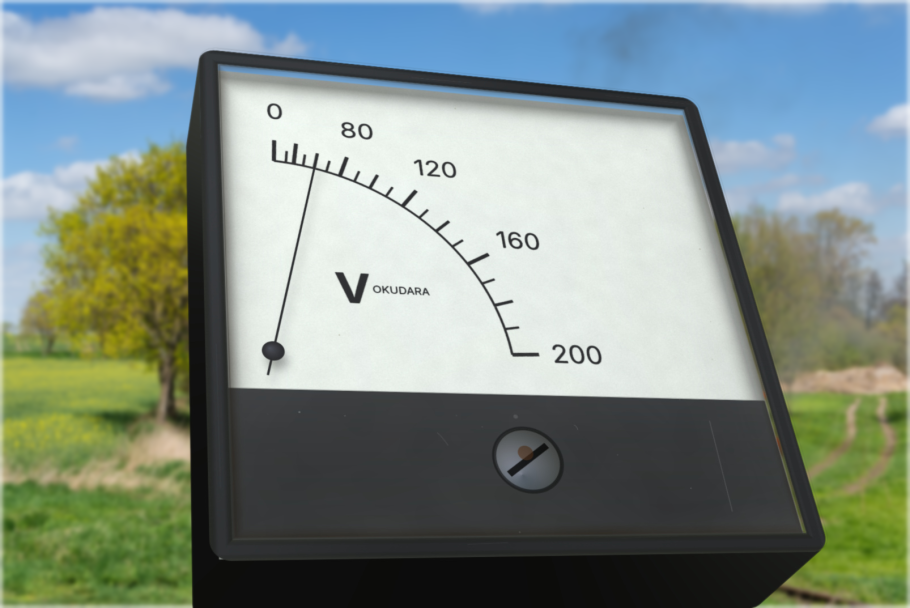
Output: 60 (V)
